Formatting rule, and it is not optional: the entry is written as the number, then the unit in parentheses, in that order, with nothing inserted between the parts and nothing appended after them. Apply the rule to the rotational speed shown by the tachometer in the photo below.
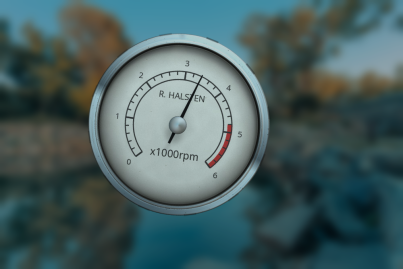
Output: 3400 (rpm)
